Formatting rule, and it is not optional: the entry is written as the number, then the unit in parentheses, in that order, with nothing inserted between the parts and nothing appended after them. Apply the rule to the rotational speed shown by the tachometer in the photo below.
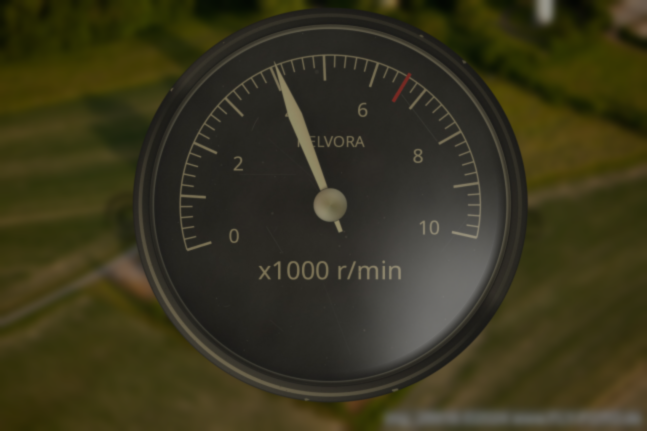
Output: 4100 (rpm)
